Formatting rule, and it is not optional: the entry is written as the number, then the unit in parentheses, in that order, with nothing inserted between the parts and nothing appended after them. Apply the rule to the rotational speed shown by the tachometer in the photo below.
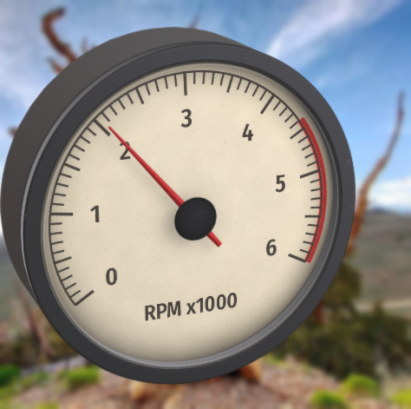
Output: 2050 (rpm)
